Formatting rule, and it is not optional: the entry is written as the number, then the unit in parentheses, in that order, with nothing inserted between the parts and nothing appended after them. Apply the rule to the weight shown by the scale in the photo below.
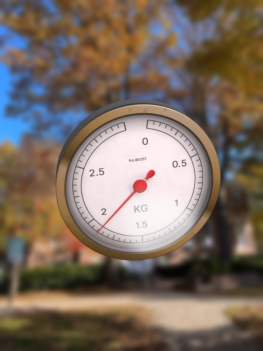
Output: 1.9 (kg)
